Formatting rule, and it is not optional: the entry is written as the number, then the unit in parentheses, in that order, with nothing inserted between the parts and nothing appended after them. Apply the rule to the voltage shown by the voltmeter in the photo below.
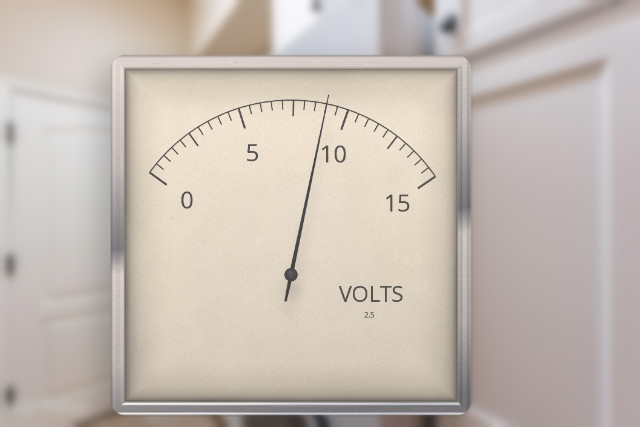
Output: 9 (V)
